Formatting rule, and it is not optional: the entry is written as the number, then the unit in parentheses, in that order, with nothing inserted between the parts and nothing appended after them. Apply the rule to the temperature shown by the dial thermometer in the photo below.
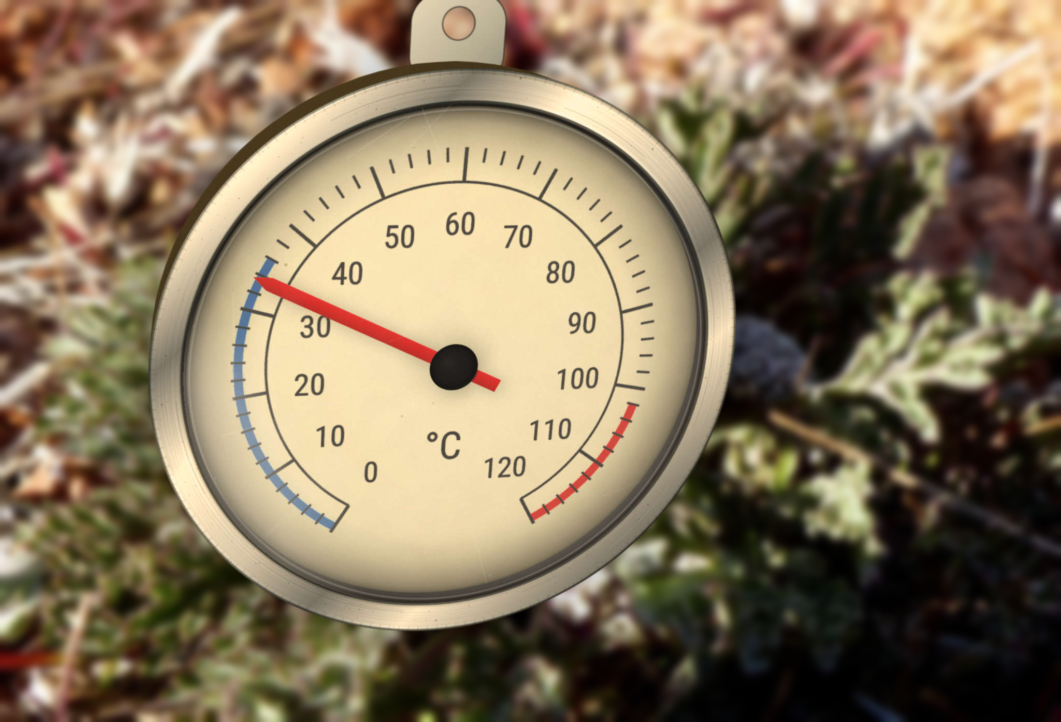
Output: 34 (°C)
